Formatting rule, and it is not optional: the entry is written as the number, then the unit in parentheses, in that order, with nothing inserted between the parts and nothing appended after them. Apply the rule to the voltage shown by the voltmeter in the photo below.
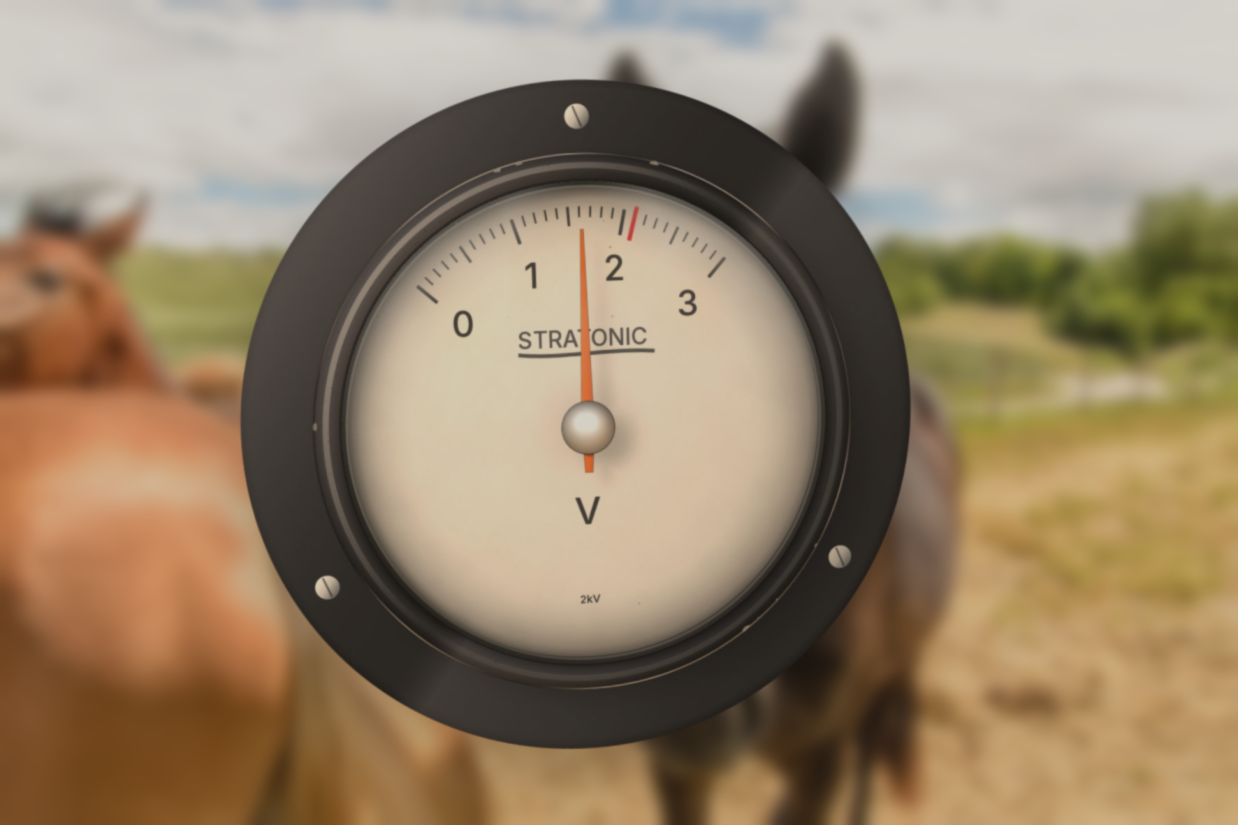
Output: 1.6 (V)
